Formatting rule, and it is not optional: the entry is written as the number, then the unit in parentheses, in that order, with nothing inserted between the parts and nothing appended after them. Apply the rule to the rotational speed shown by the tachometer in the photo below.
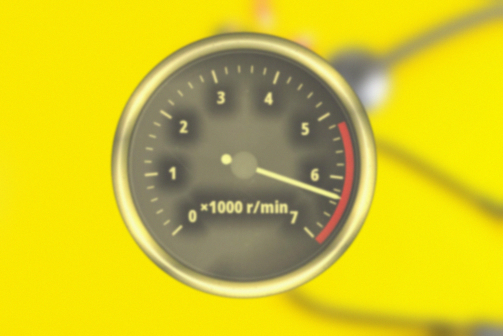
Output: 6300 (rpm)
